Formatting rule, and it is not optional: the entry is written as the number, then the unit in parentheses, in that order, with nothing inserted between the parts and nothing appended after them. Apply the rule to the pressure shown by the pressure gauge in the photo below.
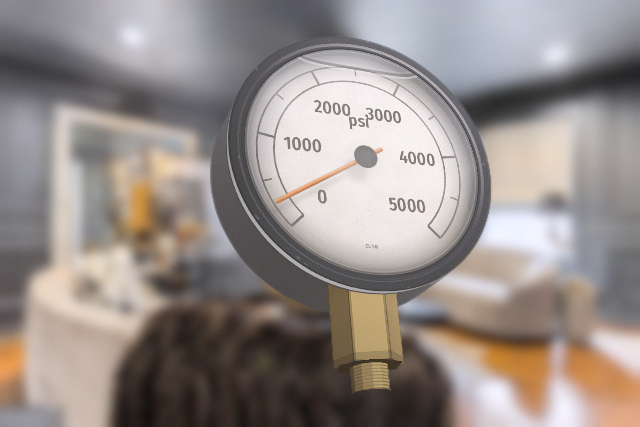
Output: 250 (psi)
